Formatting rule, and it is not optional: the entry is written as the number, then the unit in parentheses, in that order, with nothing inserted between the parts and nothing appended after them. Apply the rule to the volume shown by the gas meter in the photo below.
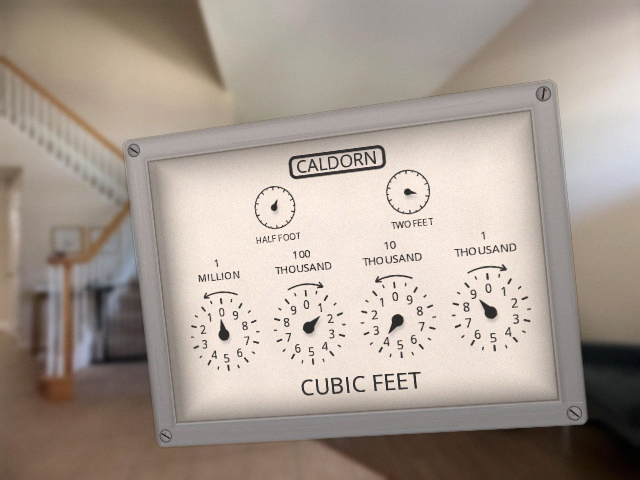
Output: 13900 (ft³)
